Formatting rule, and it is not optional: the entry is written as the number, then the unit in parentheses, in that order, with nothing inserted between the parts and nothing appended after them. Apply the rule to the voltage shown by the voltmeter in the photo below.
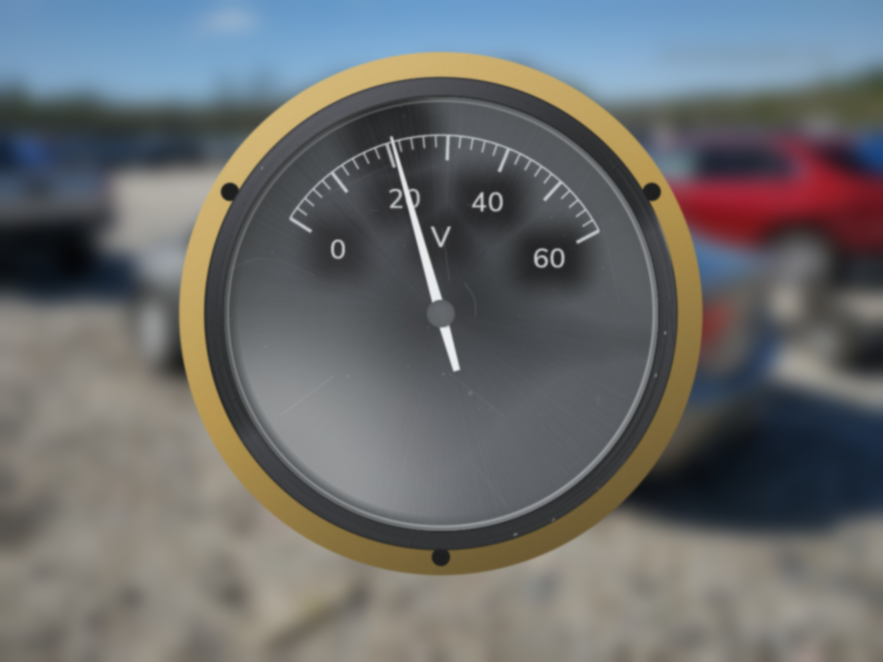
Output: 21 (V)
